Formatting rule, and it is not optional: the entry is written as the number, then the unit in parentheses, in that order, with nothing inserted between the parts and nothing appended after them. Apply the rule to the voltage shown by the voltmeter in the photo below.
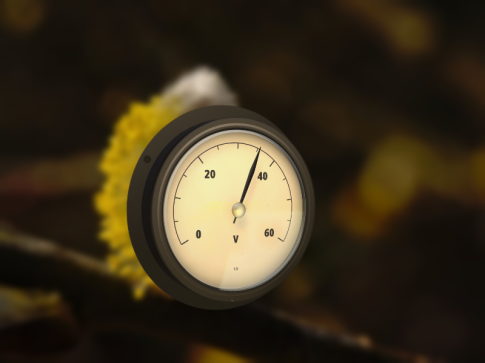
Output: 35 (V)
